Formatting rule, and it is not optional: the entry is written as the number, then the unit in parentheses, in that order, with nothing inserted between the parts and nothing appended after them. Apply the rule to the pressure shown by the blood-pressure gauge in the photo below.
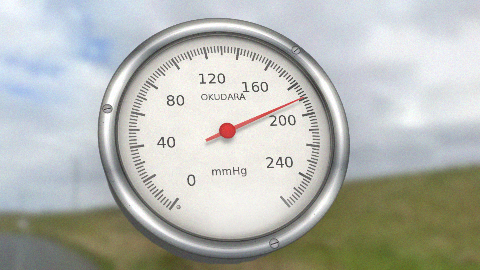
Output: 190 (mmHg)
